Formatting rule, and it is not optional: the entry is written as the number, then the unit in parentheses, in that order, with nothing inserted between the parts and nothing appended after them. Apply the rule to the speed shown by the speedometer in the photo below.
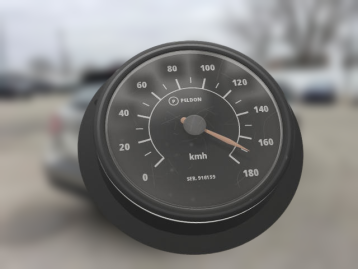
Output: 170 (km/h)
